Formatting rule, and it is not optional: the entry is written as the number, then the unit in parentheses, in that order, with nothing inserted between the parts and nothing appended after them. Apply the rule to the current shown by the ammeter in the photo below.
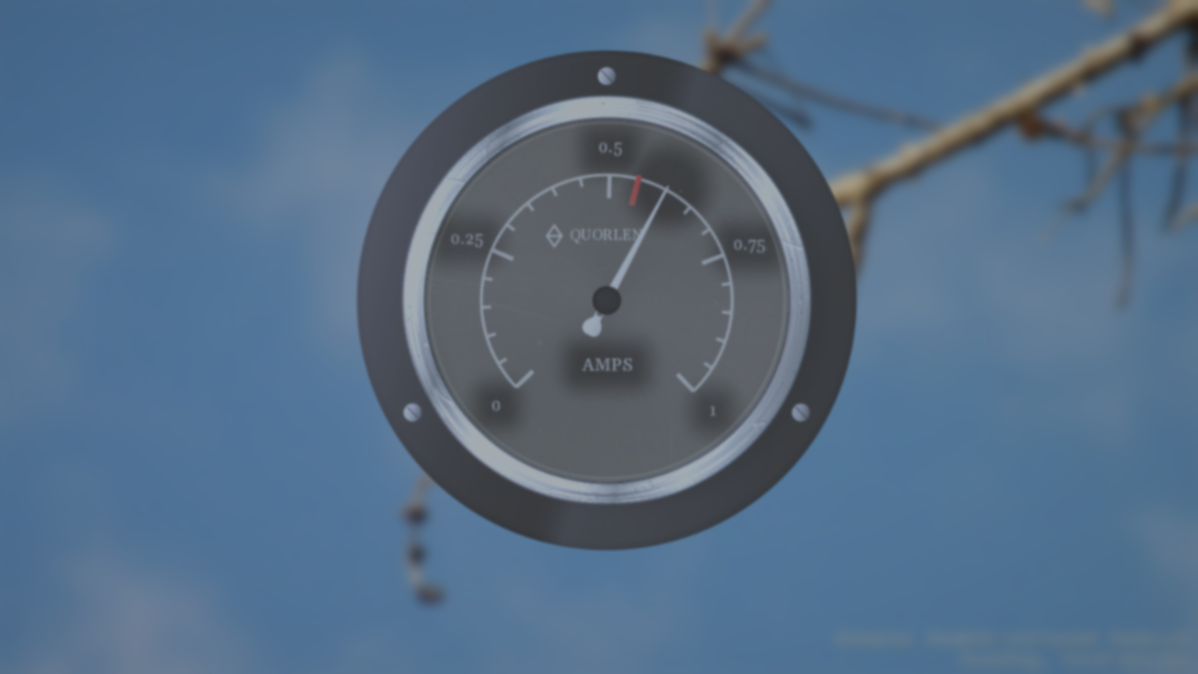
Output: 0.6 (A)
